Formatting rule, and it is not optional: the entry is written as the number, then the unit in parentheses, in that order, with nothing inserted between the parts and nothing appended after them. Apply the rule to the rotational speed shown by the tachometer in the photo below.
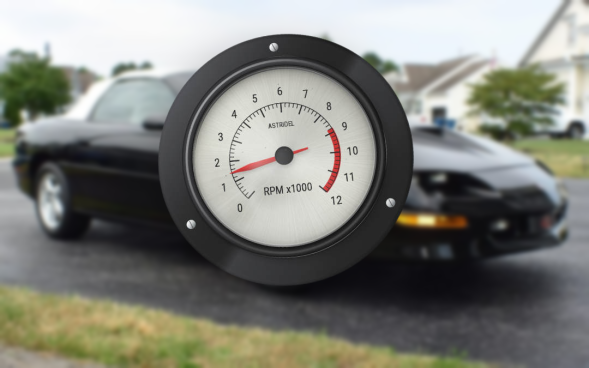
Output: 1400 (rpm)
